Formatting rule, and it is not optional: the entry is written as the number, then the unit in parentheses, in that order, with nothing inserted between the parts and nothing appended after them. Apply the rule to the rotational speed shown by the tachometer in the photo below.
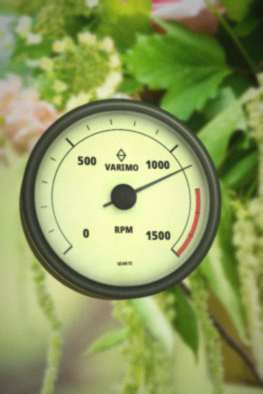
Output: 1100 (rpm)
